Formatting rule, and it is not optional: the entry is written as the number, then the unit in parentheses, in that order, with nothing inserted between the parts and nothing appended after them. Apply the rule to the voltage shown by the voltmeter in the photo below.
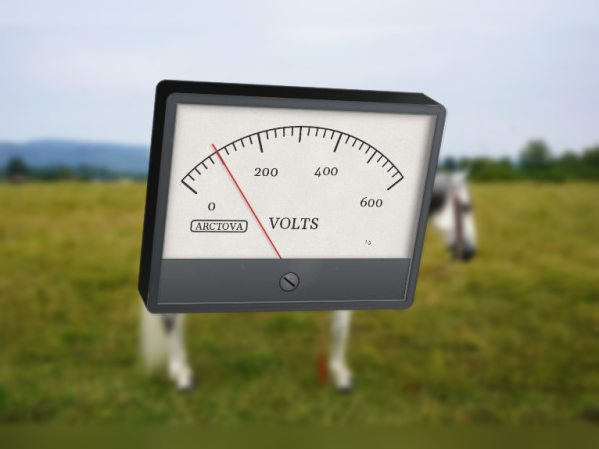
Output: 100 (V)
